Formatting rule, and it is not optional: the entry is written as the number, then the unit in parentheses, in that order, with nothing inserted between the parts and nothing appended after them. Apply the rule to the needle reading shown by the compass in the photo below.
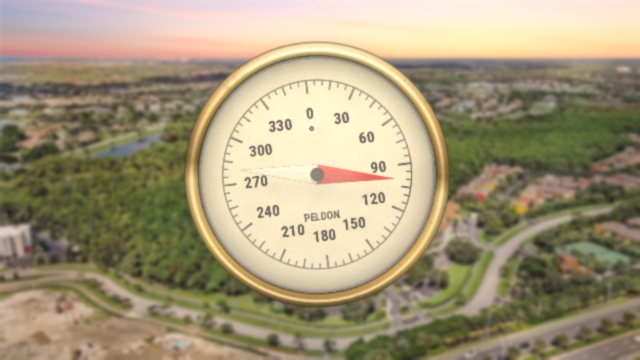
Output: 100 (°)
